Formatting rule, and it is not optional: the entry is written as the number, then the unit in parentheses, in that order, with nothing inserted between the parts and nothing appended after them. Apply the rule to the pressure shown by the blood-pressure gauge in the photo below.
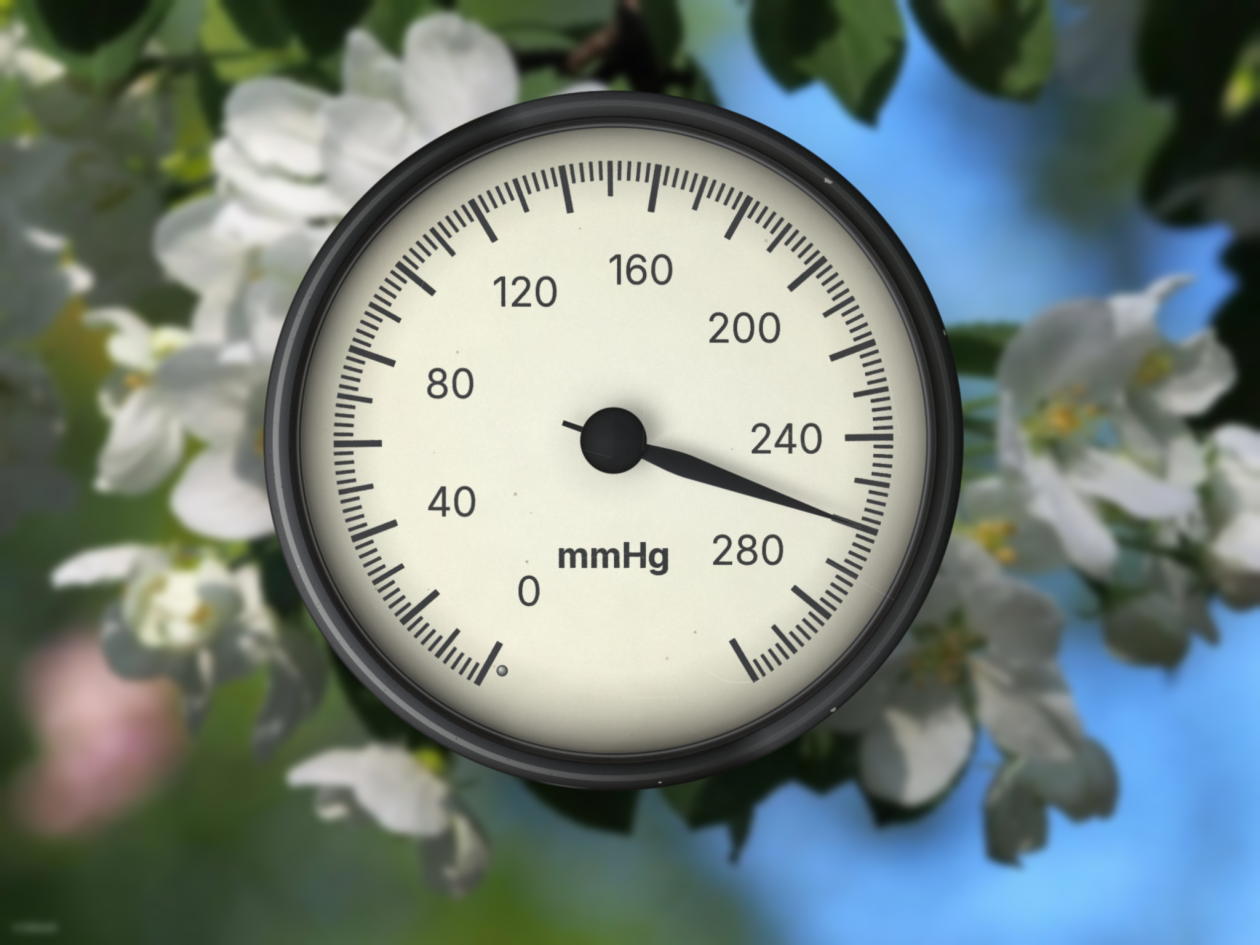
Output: 260 (mmHg)
